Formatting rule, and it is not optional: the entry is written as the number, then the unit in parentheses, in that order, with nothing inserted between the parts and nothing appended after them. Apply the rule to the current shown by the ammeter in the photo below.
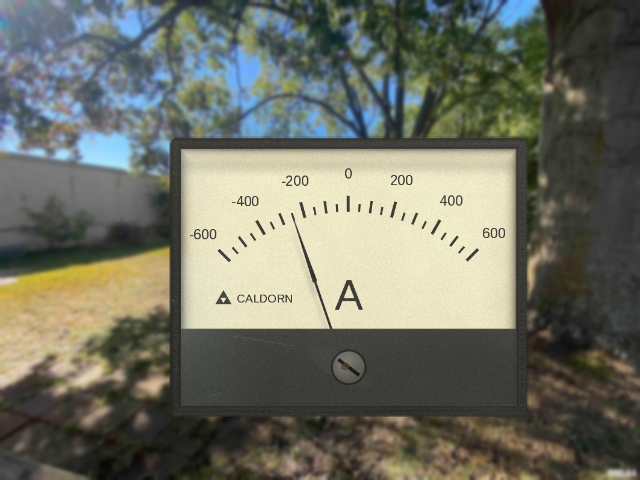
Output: -250 (A)
